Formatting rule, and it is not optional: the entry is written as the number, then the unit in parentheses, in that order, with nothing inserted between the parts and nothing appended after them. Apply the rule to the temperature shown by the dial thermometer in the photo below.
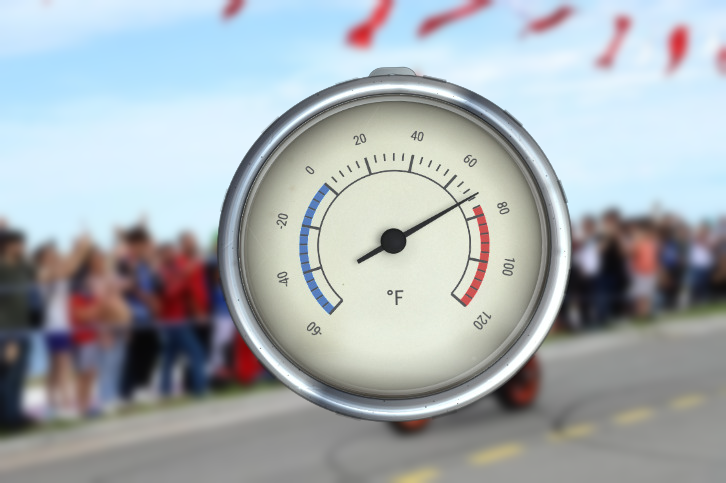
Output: 72 (°F)
